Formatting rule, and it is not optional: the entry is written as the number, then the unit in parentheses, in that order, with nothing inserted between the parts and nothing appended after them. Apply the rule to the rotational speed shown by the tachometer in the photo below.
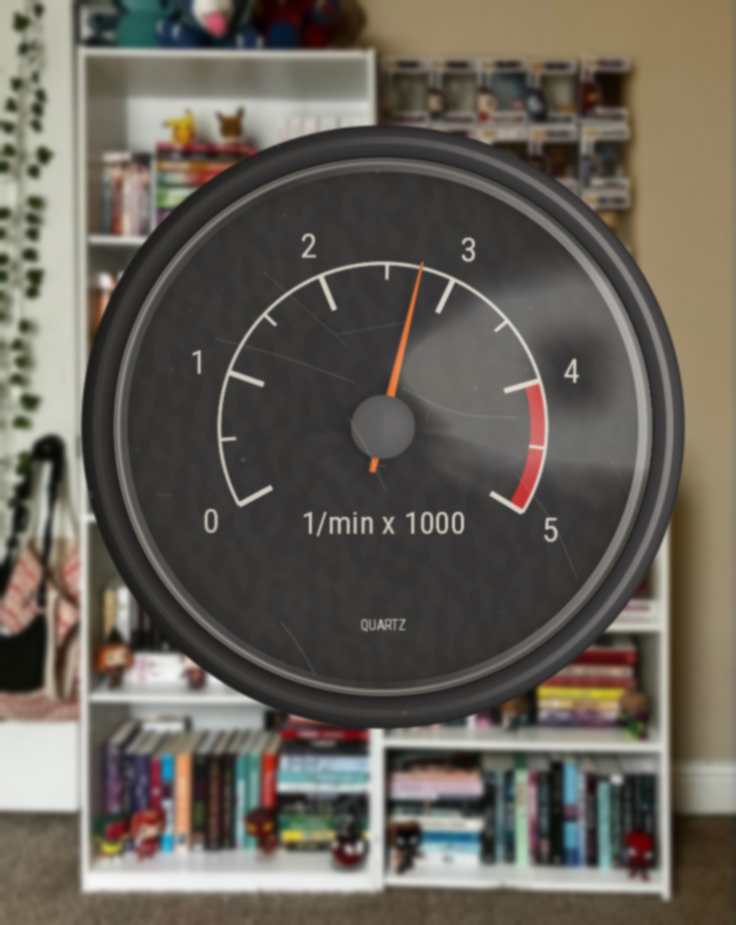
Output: 2750 (rpm)
